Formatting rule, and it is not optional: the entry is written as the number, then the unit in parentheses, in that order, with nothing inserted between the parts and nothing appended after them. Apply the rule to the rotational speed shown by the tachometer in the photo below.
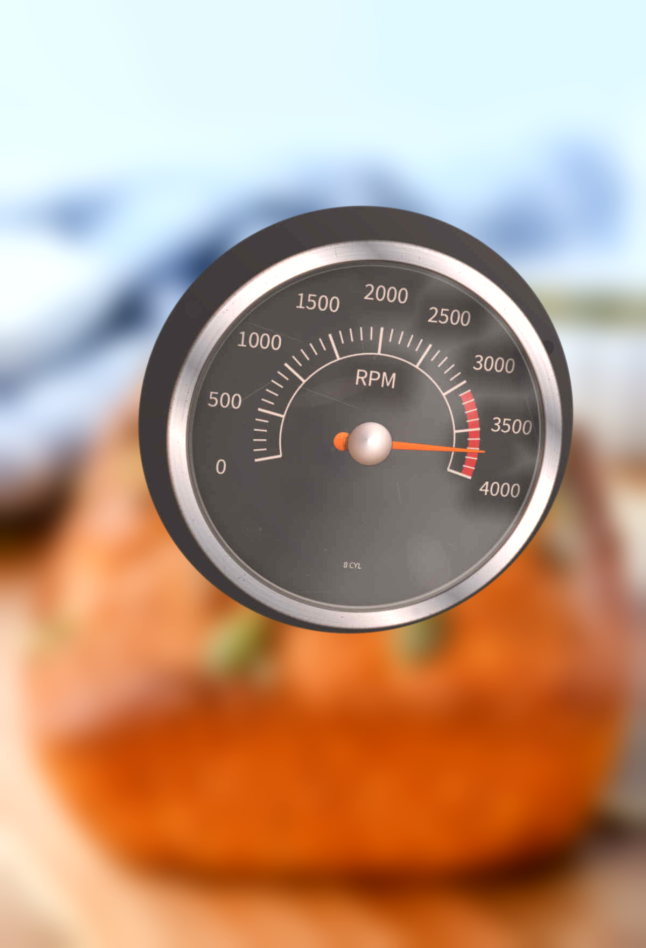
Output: 3700 (rpm)
